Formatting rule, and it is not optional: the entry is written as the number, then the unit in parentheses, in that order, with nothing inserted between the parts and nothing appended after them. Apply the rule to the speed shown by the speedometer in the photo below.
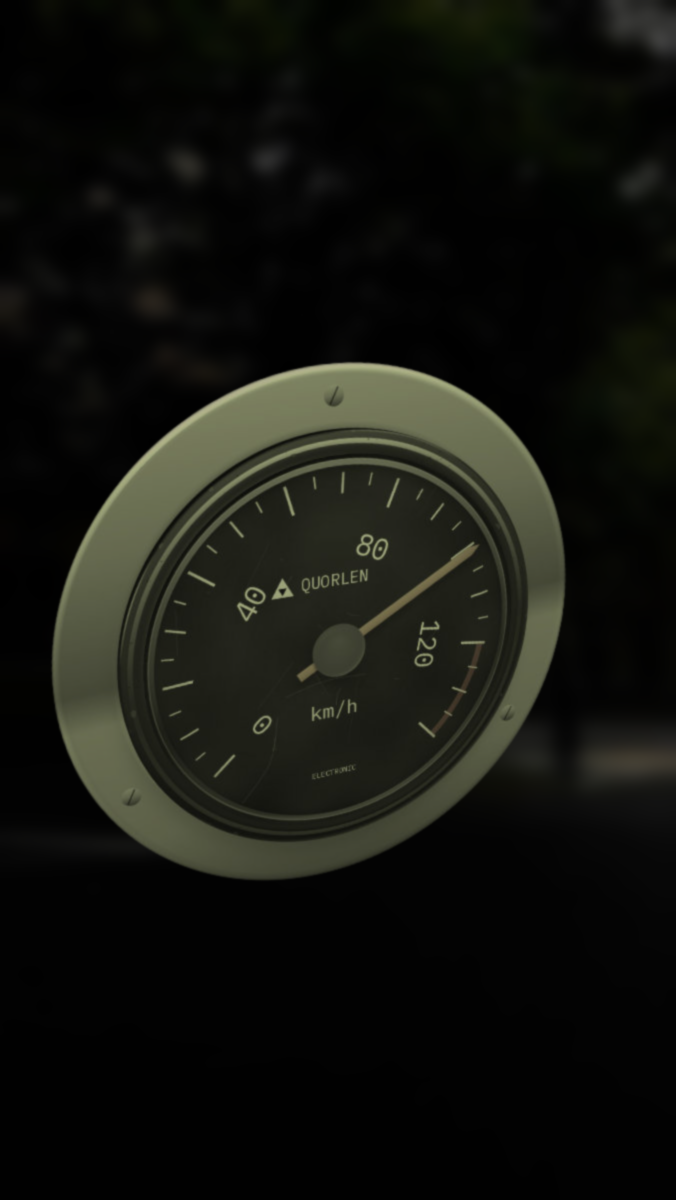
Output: 100 (km/h)
